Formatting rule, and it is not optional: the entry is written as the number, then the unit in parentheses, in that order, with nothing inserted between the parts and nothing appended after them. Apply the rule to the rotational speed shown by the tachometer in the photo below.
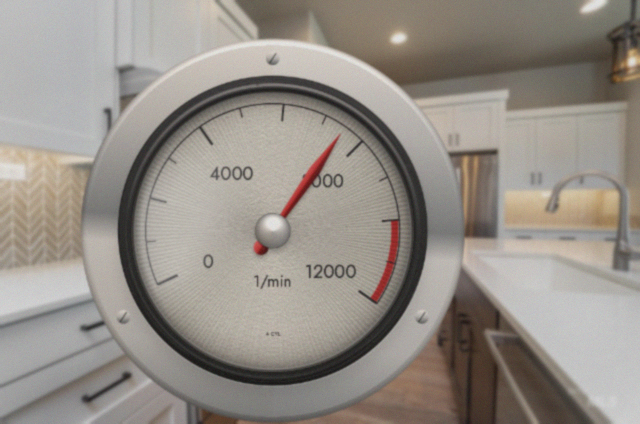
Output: 7500 (rpm)
